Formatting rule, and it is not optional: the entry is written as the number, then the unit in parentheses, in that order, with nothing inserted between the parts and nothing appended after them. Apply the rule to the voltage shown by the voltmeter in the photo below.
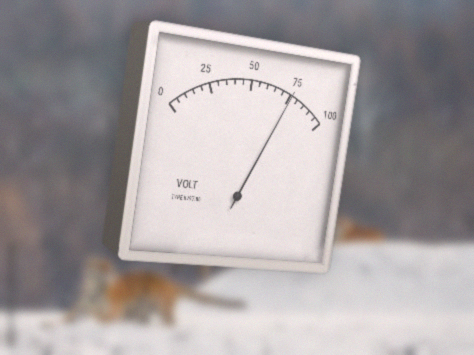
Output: 75 (V)
